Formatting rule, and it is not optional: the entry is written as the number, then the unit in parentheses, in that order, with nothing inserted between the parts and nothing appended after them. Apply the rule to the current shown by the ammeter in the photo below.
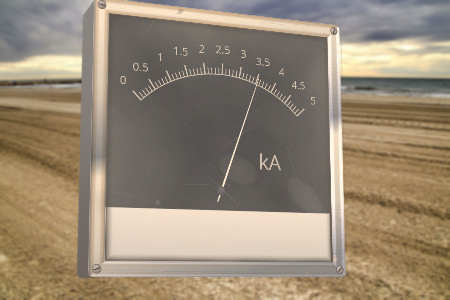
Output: 3.5 (kA)
